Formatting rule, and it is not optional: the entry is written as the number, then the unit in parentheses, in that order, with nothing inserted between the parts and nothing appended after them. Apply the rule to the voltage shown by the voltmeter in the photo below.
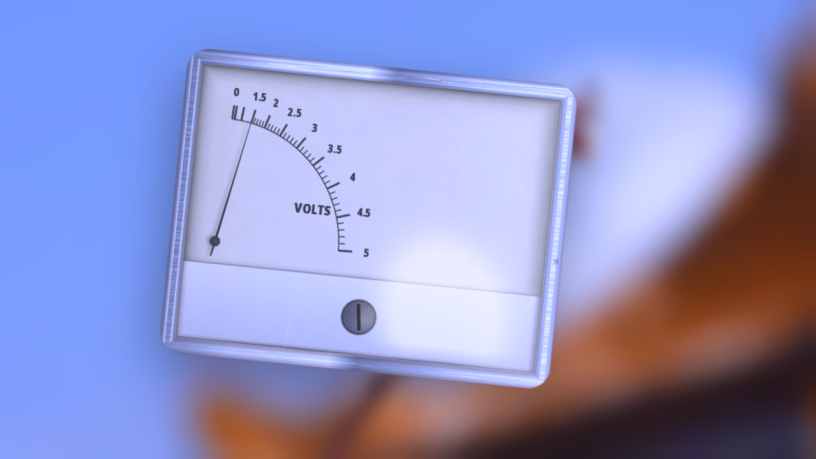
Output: 1.5 (V)
